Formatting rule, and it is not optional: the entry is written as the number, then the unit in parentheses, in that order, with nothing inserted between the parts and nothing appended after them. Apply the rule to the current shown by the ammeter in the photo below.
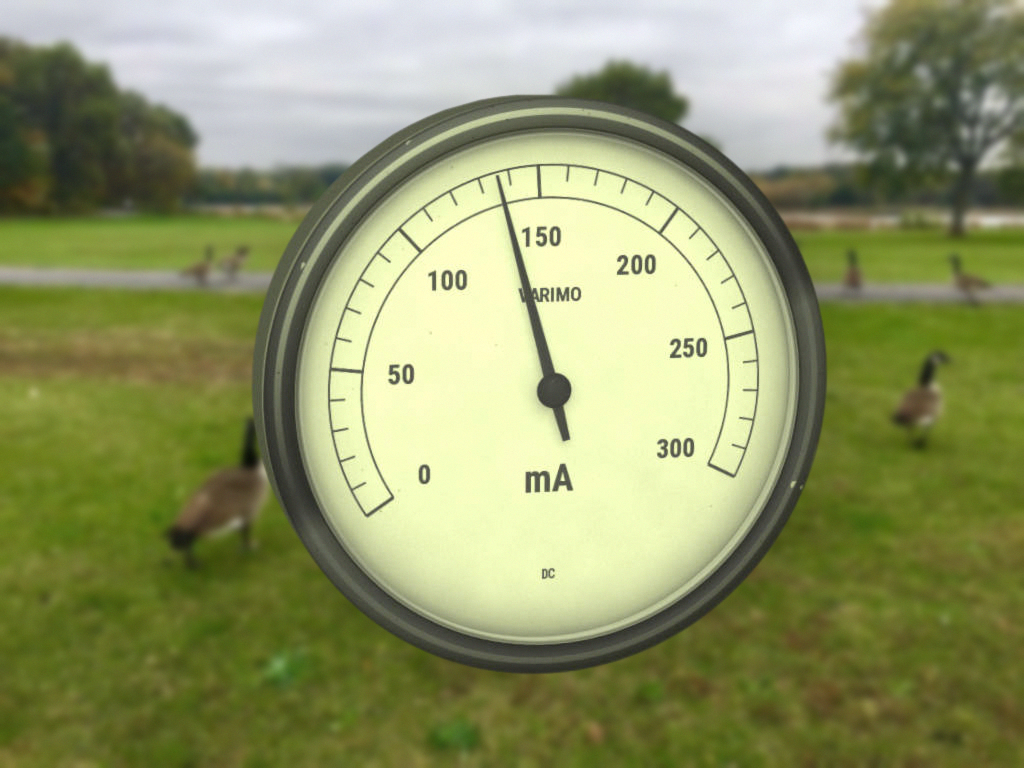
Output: 135 (mA)
